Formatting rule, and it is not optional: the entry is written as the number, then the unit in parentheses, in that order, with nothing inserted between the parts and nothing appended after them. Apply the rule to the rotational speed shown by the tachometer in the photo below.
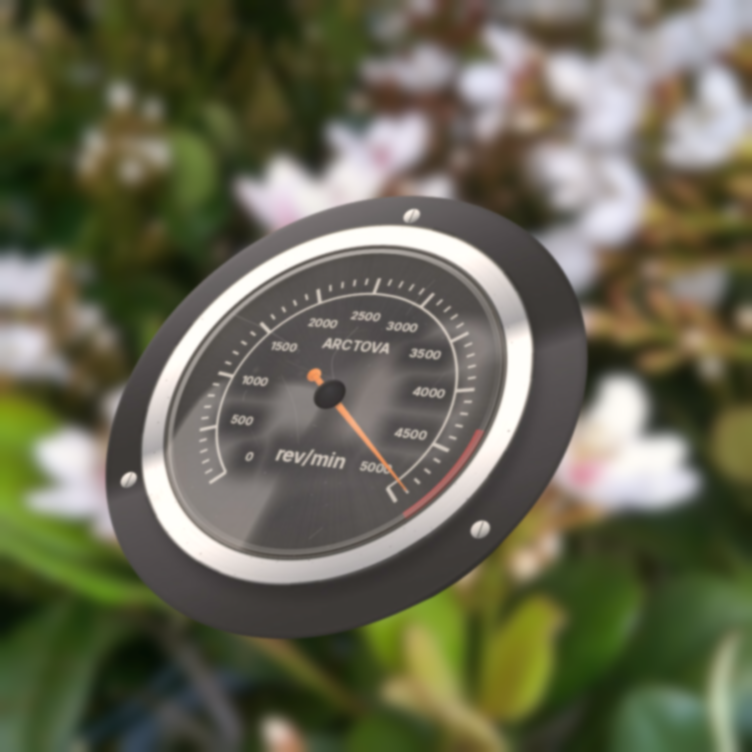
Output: 4900 (rpm)
